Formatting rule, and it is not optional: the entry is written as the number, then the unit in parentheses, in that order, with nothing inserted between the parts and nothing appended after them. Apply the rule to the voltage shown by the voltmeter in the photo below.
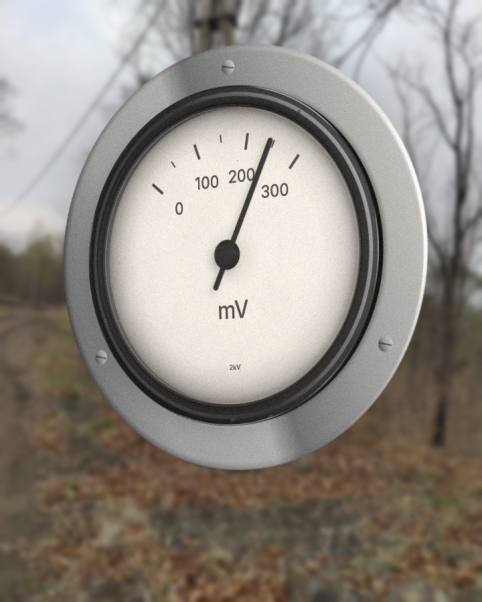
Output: 250 (mV)
